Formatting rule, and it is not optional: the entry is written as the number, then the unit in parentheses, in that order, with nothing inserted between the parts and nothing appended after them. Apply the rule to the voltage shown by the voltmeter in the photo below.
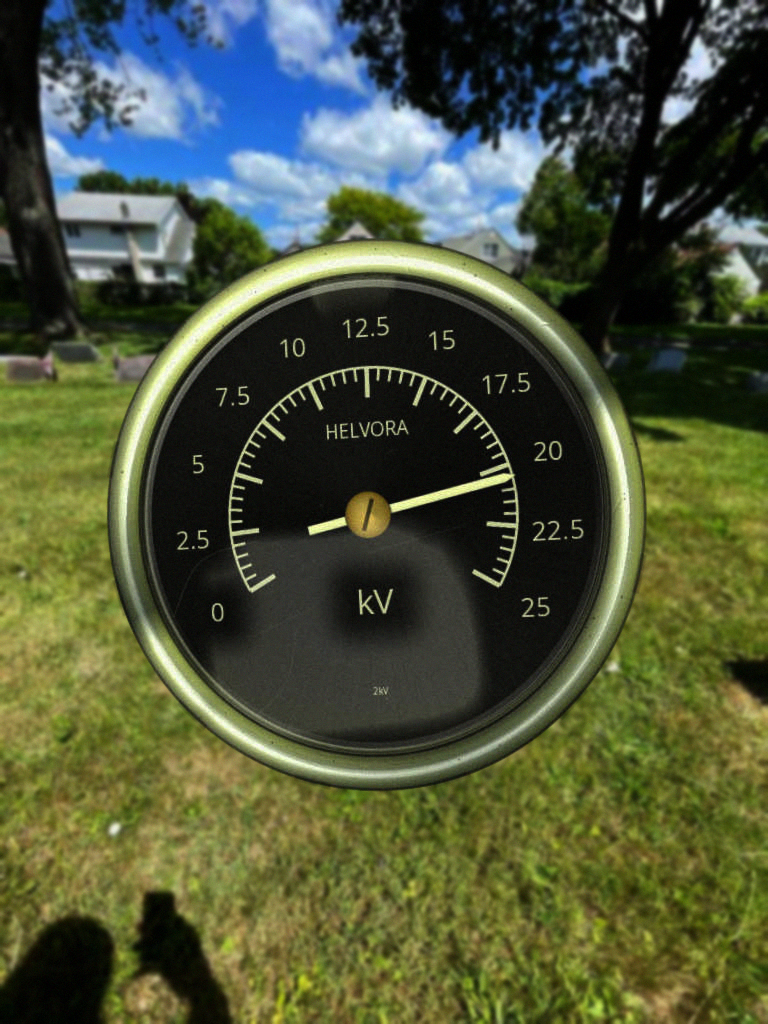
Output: 20.5 (kV)
